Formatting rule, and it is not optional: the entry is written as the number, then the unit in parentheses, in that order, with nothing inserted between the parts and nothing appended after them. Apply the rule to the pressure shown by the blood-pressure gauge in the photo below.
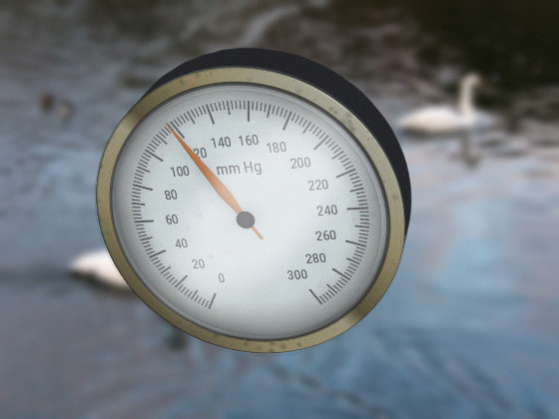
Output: 120 (mmHg)
